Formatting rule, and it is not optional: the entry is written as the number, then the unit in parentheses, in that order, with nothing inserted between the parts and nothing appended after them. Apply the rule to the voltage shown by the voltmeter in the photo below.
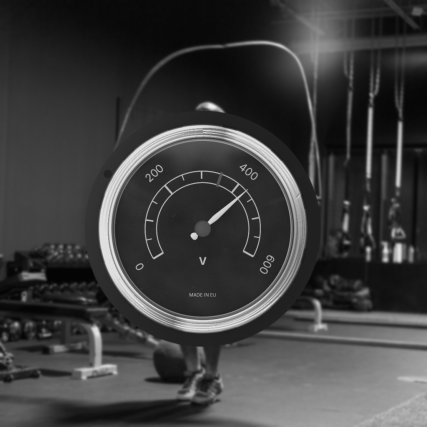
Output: 425 (V)
